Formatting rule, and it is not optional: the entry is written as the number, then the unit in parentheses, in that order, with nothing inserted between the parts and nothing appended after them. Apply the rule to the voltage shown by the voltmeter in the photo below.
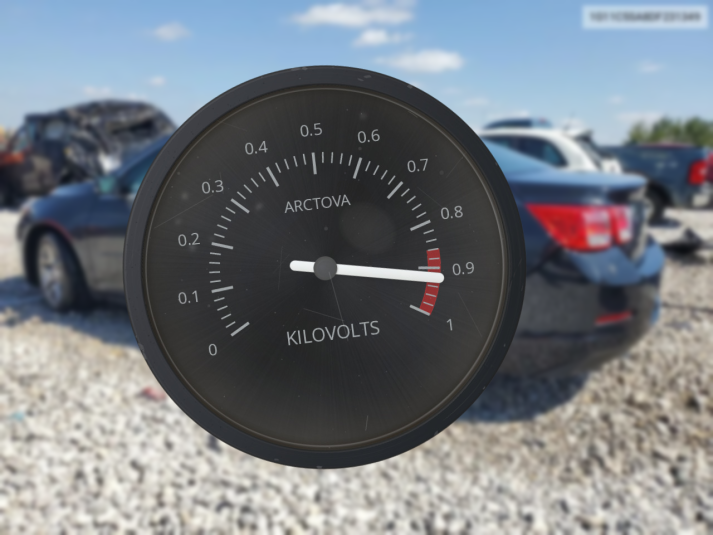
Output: 0.92 (kV)
